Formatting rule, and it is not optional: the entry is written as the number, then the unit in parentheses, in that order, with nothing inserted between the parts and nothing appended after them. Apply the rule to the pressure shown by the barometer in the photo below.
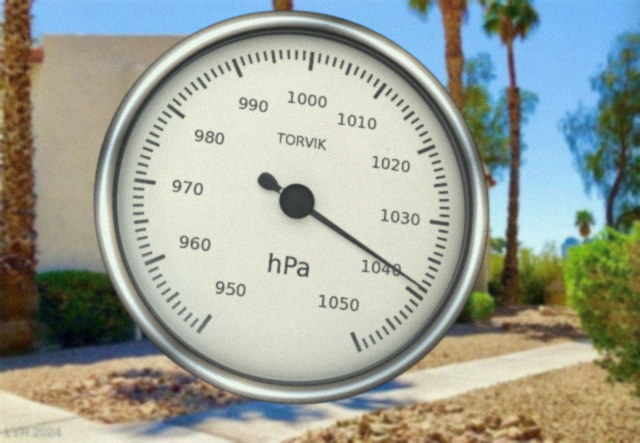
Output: 1039 (hPa)
